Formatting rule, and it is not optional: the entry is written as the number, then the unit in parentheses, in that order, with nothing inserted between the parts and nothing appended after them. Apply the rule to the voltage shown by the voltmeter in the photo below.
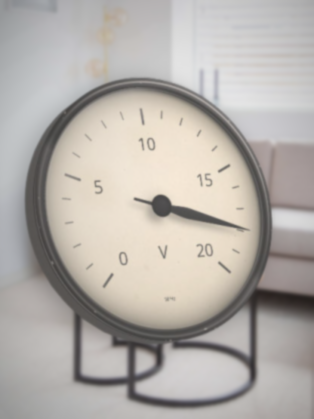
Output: 18 (V)
